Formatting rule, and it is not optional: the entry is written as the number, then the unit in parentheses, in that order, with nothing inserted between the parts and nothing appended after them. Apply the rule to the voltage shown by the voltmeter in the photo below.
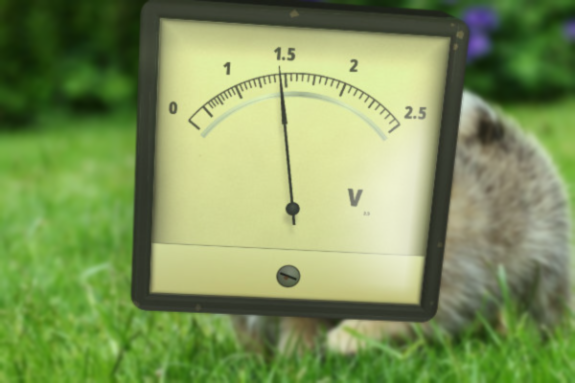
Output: 1.45 (V)
